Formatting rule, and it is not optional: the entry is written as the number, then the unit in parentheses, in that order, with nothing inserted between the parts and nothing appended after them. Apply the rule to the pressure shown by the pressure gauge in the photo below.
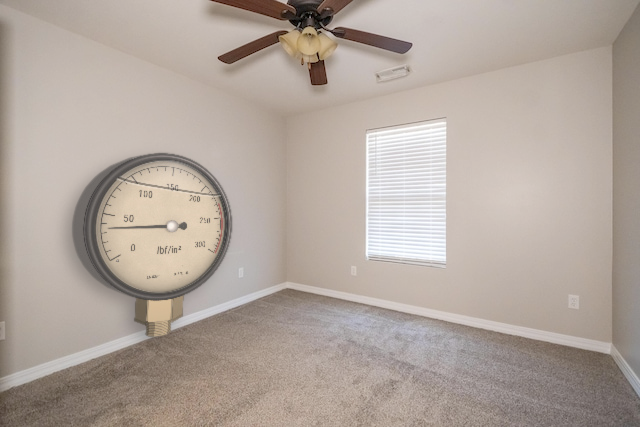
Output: 35 (psi)
